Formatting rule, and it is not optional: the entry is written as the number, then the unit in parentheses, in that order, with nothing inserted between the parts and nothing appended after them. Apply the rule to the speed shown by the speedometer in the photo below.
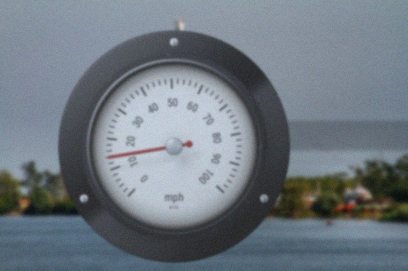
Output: 14 (mph)
